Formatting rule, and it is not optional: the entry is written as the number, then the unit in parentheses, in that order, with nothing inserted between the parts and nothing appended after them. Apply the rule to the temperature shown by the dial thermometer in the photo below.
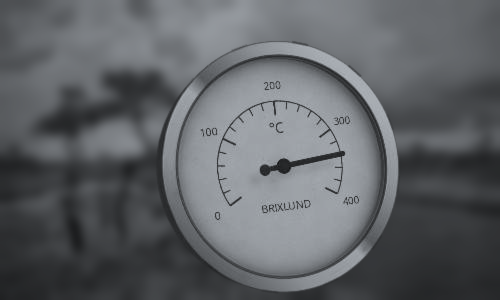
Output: 340 (°C)
